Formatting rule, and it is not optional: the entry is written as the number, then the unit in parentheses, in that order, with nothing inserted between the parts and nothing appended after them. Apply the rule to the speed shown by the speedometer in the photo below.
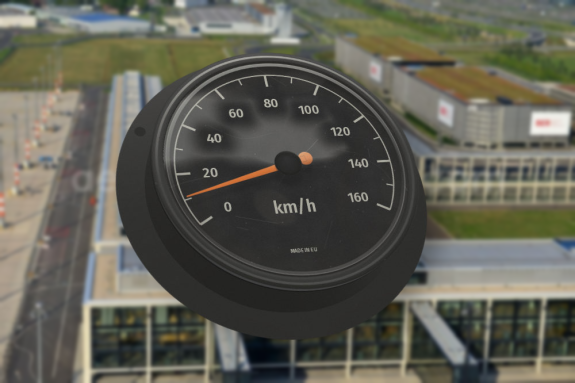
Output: 10 (km/h)
